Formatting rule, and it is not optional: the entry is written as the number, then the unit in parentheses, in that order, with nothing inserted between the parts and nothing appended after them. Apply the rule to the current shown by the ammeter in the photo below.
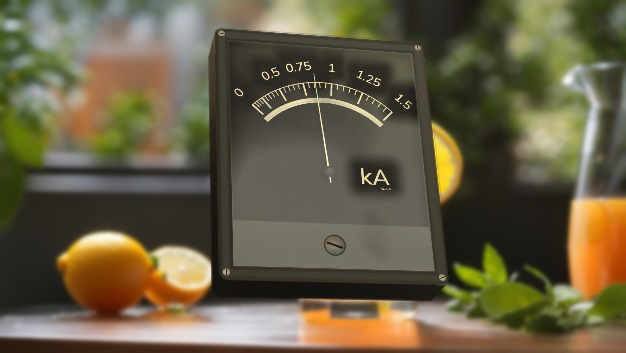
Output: 0.85 (kA)
